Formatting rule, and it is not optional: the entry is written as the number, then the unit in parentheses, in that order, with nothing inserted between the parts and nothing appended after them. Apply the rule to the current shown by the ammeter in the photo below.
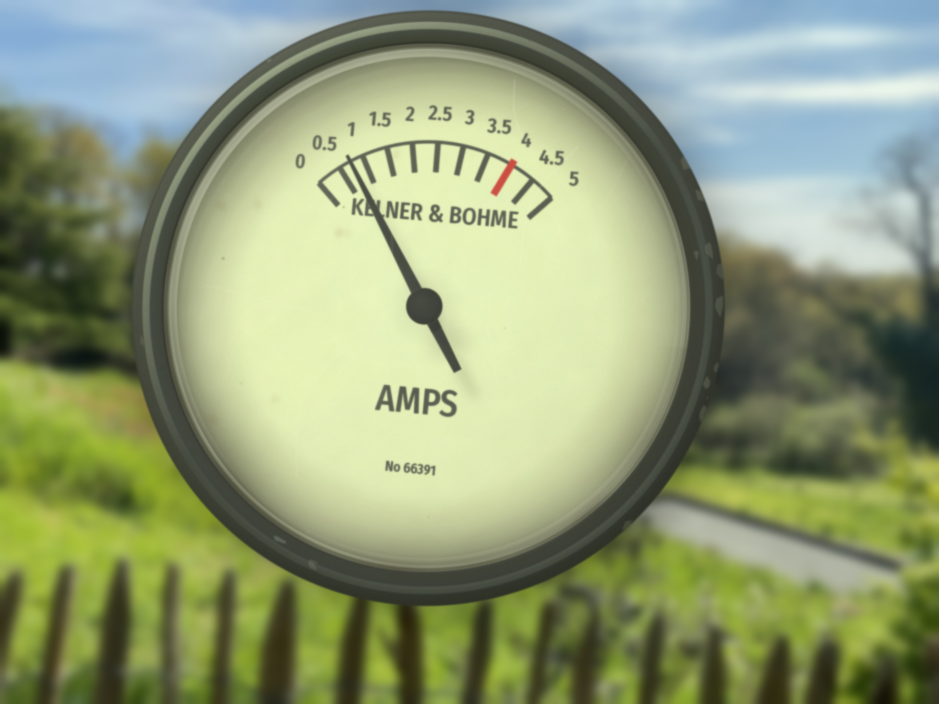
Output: 0.75 (A)
